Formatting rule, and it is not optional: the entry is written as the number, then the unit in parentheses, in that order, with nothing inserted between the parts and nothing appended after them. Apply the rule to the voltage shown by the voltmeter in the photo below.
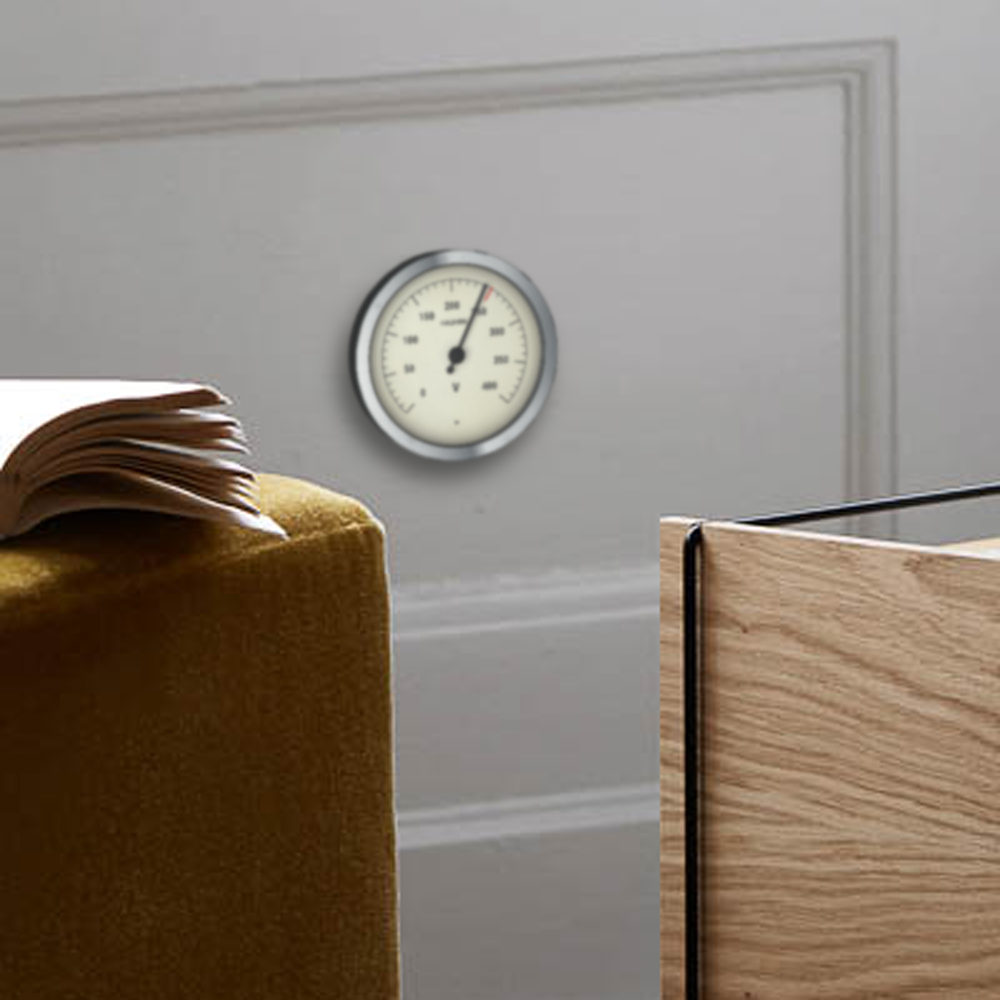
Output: 240 (V)
